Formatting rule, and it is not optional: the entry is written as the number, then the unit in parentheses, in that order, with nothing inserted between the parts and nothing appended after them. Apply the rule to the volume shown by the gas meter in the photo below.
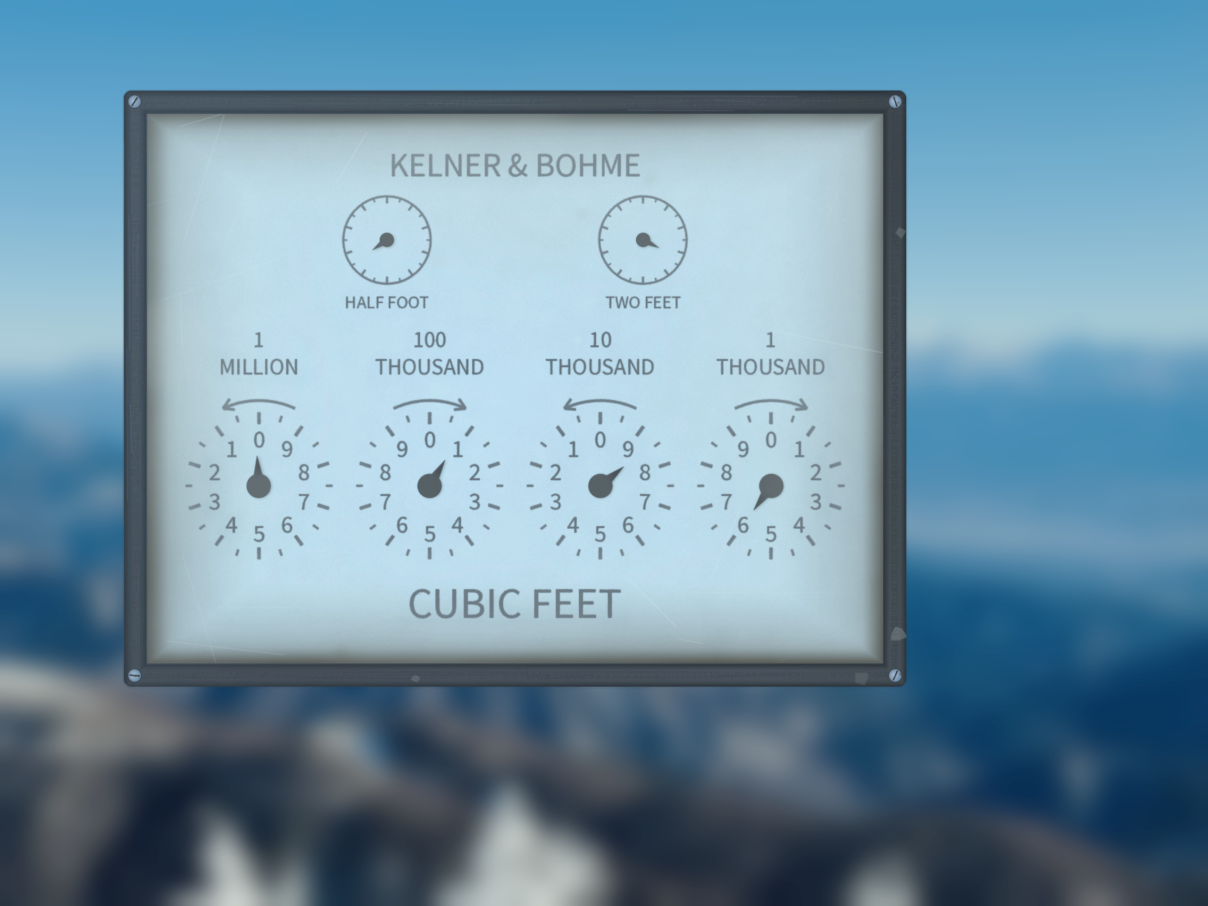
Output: 8600 (ft³)
